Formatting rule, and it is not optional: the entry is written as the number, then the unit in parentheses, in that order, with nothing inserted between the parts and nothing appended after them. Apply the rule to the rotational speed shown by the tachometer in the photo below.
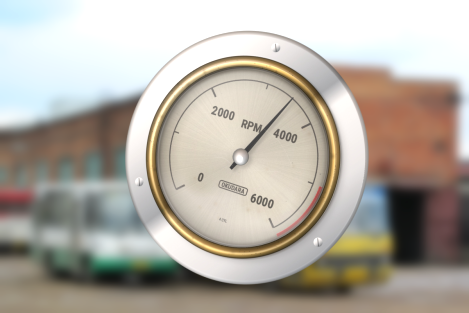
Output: 3500 (rpm)
